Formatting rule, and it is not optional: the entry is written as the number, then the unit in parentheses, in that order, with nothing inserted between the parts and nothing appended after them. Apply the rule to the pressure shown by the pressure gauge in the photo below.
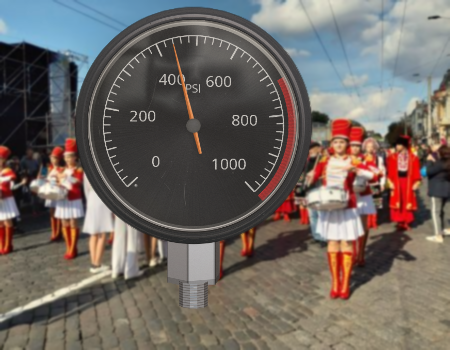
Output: 440 (psi)
